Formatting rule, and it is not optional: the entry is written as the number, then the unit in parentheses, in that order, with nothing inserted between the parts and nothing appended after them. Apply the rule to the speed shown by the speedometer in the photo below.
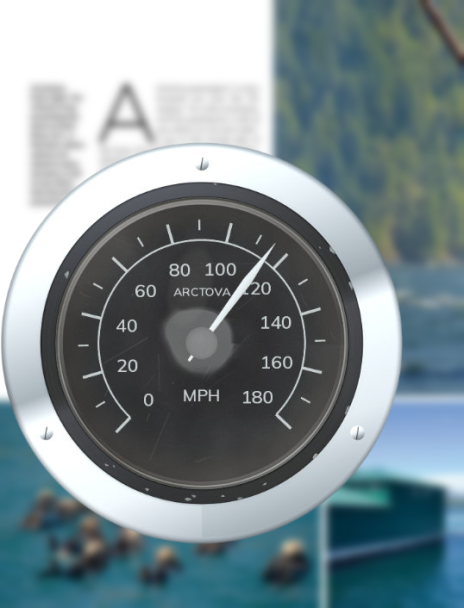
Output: 115 (mph)
